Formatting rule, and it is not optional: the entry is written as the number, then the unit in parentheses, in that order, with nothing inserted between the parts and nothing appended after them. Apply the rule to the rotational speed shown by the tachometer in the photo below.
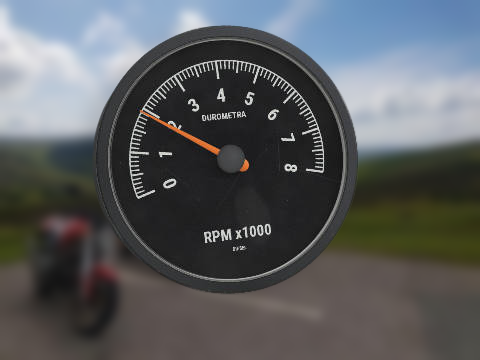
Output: 1900 (rpm)
